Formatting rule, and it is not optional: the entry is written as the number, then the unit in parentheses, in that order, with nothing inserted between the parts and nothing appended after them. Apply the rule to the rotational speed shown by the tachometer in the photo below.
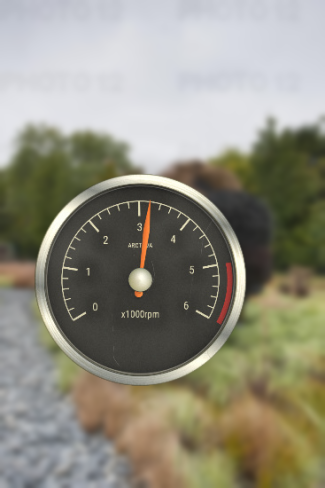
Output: 3200 (rpm)
